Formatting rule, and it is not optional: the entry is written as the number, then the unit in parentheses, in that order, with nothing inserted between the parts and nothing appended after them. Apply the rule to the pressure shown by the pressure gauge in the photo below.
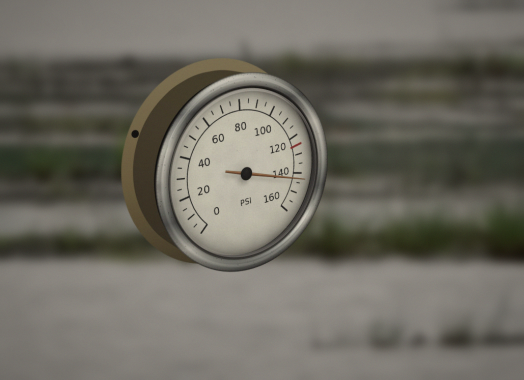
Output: 142.5 (psi)
